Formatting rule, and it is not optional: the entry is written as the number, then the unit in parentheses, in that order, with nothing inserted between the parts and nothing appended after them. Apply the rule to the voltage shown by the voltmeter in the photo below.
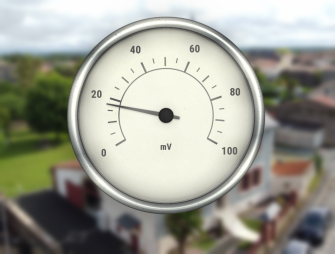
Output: 17.5 (mV)
